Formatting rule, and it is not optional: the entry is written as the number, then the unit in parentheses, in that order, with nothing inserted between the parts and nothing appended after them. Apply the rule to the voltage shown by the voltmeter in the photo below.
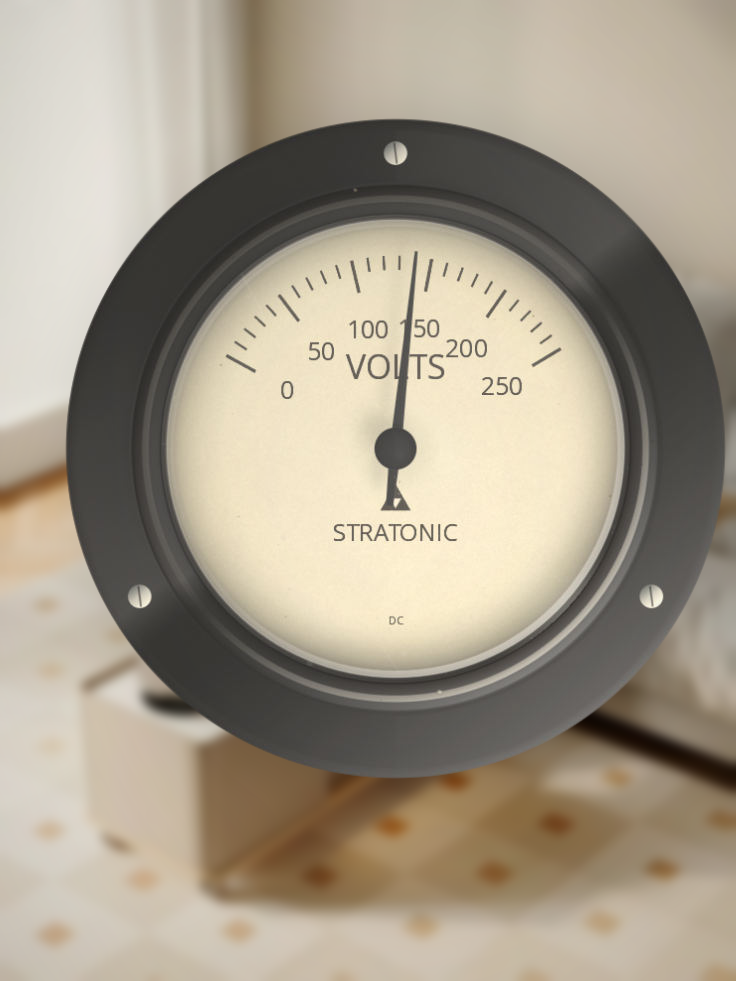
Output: 140 (V)
